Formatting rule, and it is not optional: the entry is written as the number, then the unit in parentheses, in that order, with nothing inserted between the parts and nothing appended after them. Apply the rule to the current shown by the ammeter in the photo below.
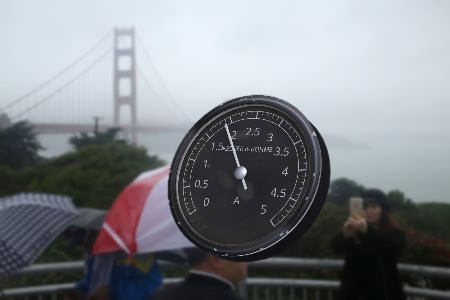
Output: 1.9 (A)
